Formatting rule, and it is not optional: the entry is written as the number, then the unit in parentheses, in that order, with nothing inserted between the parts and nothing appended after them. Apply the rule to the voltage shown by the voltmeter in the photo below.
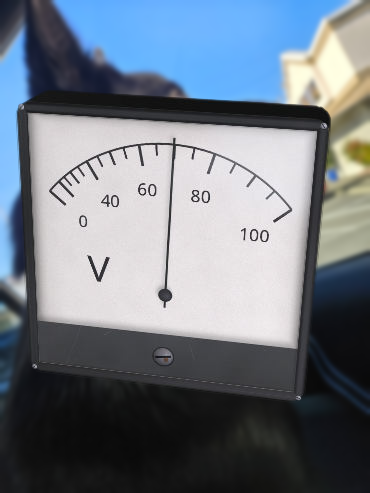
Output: 70 (V)
